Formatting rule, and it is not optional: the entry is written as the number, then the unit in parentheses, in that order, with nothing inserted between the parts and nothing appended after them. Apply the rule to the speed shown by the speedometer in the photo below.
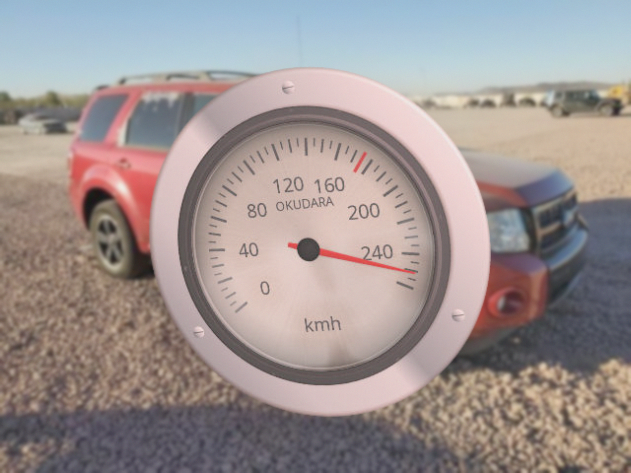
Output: 250 (km/h)
